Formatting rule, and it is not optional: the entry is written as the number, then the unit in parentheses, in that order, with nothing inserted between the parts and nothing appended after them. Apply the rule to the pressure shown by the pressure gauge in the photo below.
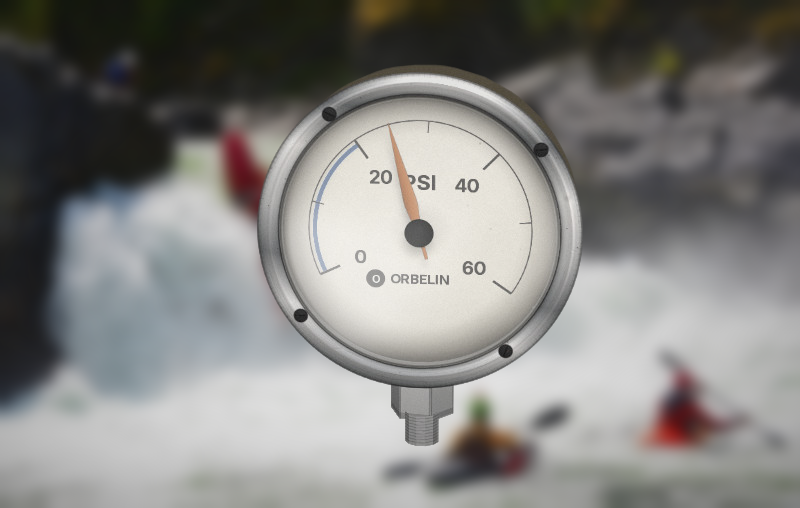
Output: 25 (psi)
